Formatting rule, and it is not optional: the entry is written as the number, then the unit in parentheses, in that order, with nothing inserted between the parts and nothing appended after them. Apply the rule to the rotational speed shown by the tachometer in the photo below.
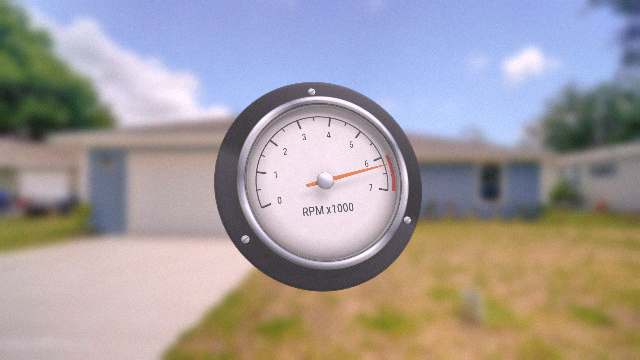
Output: 6250 (rpm)
